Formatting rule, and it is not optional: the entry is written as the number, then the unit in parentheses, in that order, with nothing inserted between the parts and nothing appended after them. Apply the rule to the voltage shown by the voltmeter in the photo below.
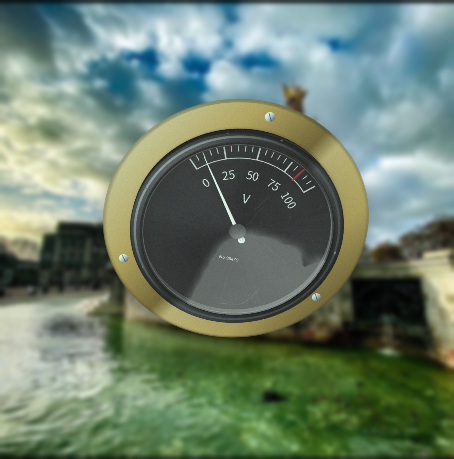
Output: 10 (V)
